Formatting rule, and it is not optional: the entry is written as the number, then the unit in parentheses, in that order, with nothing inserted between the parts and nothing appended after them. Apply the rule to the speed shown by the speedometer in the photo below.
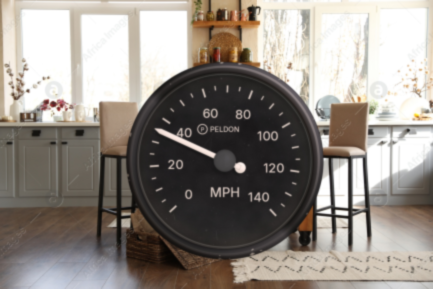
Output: 35 (mph)
